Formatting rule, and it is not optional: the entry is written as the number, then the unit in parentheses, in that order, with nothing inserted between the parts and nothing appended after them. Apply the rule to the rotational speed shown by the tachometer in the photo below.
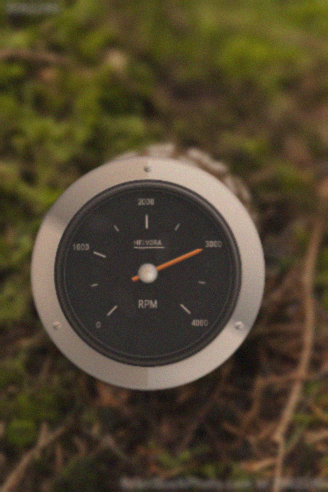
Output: 3000 (rpm)
